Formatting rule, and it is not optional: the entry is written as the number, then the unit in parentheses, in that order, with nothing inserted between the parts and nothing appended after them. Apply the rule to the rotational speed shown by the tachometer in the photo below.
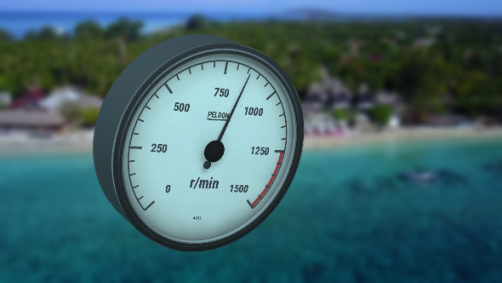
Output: 850 (rpm)
